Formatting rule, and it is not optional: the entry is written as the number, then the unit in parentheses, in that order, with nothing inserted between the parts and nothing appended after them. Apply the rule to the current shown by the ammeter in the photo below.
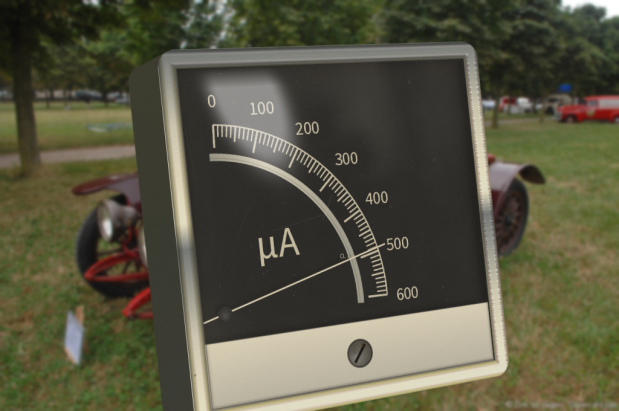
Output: 490 (µA)
